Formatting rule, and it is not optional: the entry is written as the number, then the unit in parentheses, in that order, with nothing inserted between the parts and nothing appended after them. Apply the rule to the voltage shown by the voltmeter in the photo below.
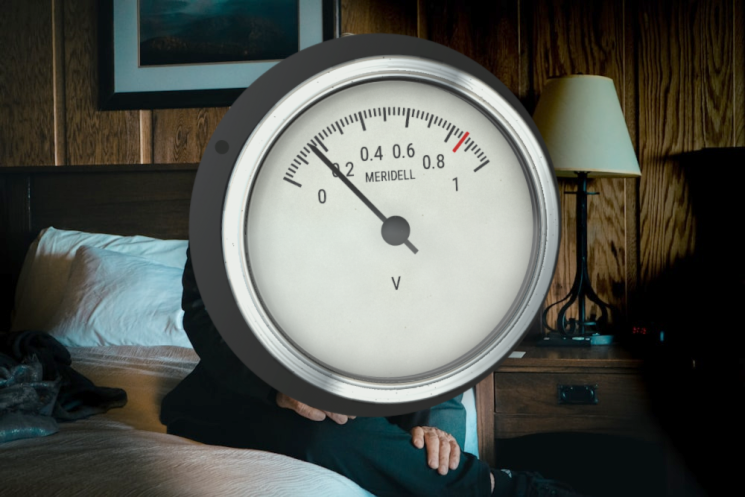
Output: 0.16 (V)
